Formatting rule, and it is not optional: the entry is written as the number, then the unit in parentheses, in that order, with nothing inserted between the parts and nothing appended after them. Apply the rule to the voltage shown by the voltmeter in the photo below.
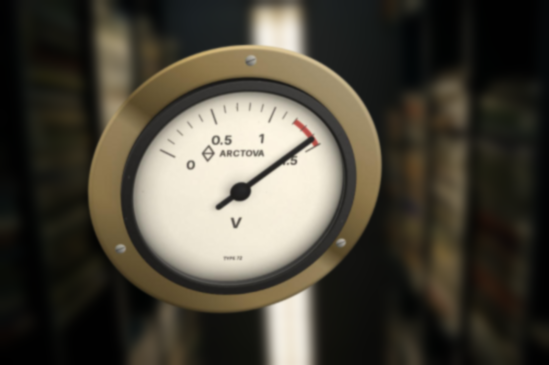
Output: 1.4 (V)
